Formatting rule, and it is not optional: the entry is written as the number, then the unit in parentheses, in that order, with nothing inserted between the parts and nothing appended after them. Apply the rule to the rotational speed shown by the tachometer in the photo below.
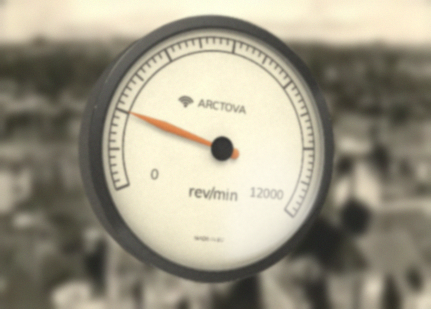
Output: 2000 (rpm)
